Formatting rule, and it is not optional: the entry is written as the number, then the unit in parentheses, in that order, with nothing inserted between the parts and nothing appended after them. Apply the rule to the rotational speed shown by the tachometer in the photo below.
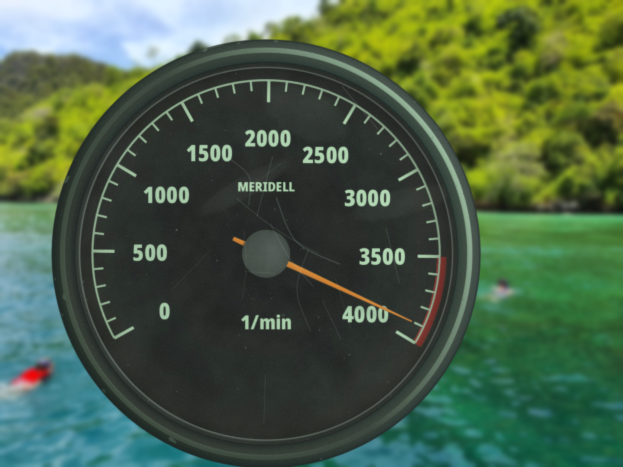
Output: 3900 (rpm)
